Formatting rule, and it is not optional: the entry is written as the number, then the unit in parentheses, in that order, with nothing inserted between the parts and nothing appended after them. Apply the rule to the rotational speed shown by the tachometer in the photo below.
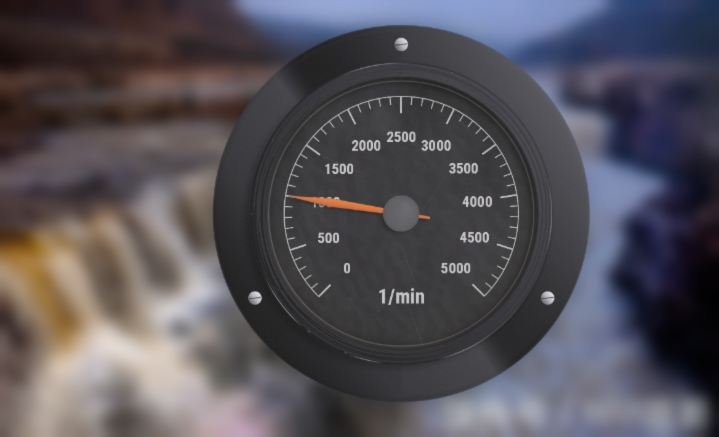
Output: 1000 (rpm)
